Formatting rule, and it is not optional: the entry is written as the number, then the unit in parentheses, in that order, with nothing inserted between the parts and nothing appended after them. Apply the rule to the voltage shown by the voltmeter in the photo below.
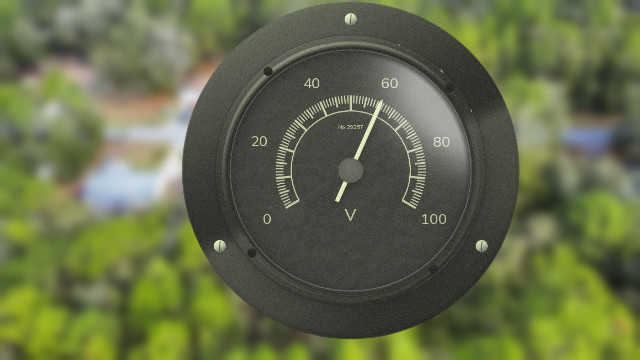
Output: 60 (V)
